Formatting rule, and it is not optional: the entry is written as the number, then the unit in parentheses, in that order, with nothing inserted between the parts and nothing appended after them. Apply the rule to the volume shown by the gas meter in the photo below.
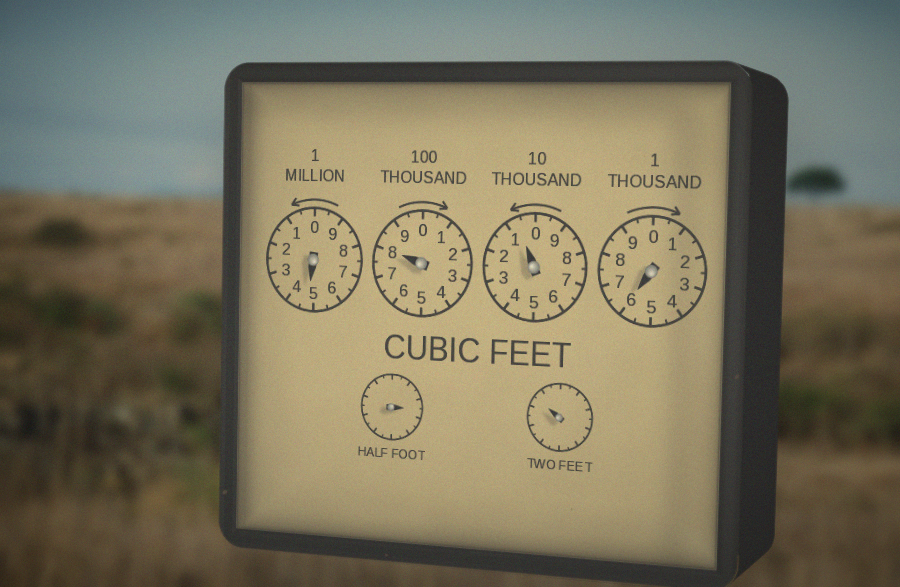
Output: 480600 (ft³)
